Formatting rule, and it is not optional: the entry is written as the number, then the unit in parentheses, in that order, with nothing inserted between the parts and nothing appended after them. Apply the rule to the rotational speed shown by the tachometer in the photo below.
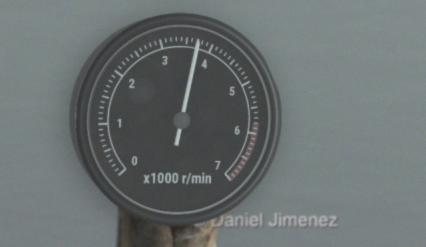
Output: 3700 (rpm)
